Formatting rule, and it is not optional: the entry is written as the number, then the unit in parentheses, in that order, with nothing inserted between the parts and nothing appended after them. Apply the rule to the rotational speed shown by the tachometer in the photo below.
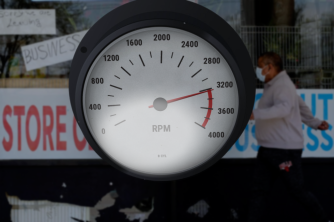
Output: 3200 (rpm)
